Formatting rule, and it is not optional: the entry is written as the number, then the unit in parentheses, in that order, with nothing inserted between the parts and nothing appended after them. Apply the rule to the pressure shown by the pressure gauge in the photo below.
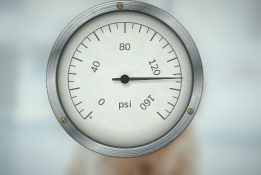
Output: 132.5 (psi)
